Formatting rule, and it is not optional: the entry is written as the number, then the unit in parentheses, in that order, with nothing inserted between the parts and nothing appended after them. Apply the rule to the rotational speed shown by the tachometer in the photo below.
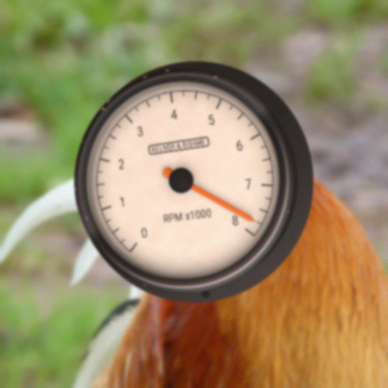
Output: 7750 (rpm)
